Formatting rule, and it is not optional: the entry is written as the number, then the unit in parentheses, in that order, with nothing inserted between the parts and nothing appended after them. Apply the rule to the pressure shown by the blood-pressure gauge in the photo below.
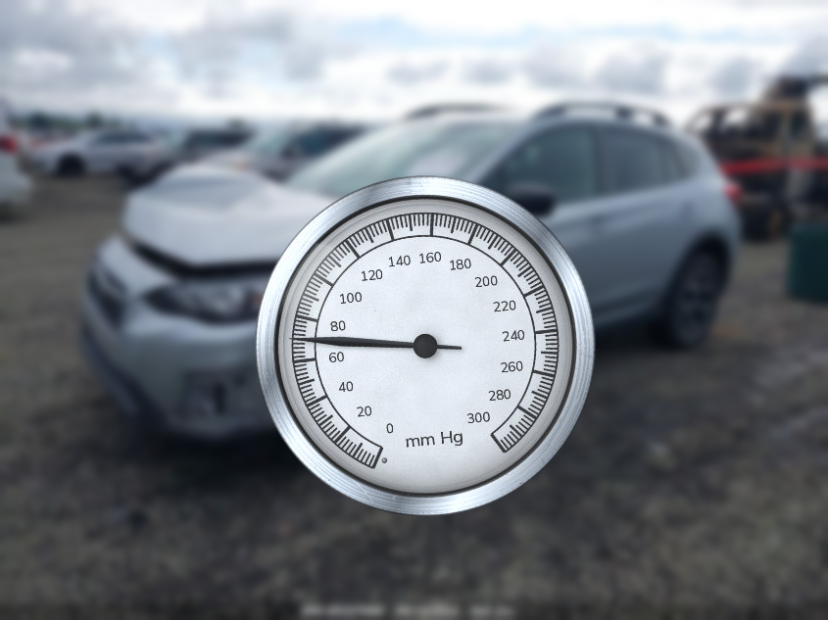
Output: 70 (mmHg)
